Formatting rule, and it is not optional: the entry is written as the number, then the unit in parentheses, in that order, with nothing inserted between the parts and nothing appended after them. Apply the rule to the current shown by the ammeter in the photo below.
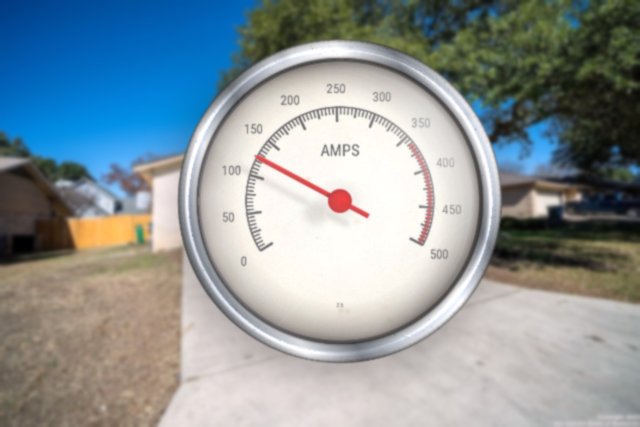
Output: 125 (A)
